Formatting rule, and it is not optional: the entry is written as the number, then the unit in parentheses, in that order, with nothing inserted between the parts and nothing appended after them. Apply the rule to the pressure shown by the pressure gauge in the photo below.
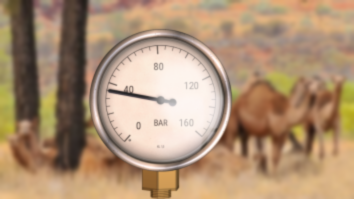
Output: 35 (bar)
